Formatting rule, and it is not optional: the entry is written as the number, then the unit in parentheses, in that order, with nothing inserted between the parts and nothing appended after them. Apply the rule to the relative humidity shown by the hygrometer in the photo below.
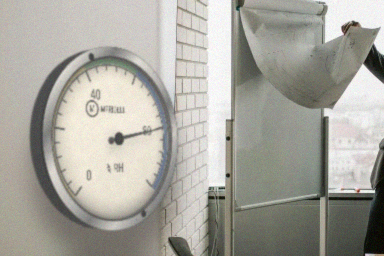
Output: 80 (%)
